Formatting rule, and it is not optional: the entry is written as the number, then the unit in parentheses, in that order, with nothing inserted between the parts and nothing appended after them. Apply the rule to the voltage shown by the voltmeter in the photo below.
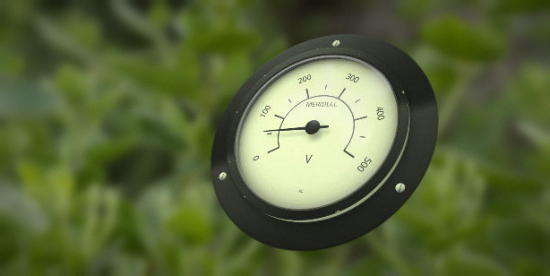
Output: 50 (V)
